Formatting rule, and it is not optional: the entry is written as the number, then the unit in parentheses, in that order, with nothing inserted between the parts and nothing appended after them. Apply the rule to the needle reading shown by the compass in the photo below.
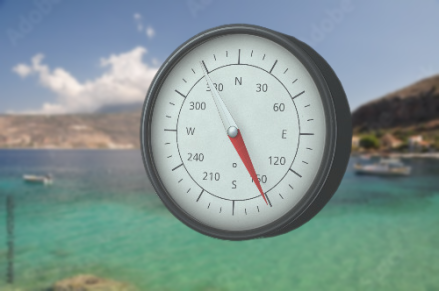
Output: 150 (°)
